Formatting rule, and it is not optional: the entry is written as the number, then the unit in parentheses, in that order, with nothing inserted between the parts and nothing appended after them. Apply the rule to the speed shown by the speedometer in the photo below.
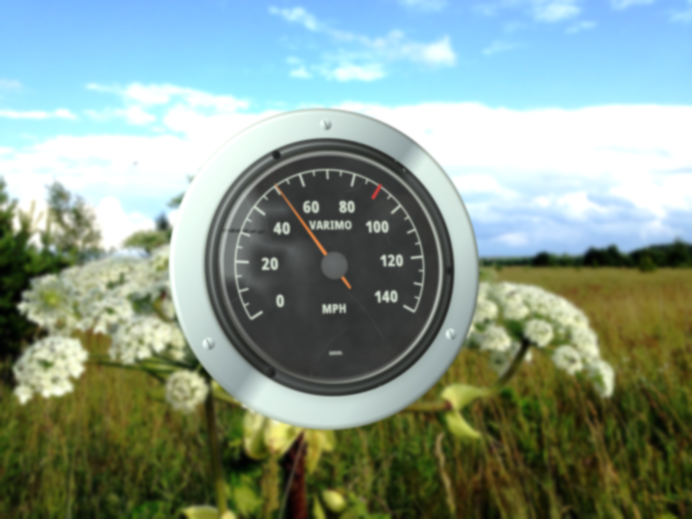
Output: 50 (mph)
